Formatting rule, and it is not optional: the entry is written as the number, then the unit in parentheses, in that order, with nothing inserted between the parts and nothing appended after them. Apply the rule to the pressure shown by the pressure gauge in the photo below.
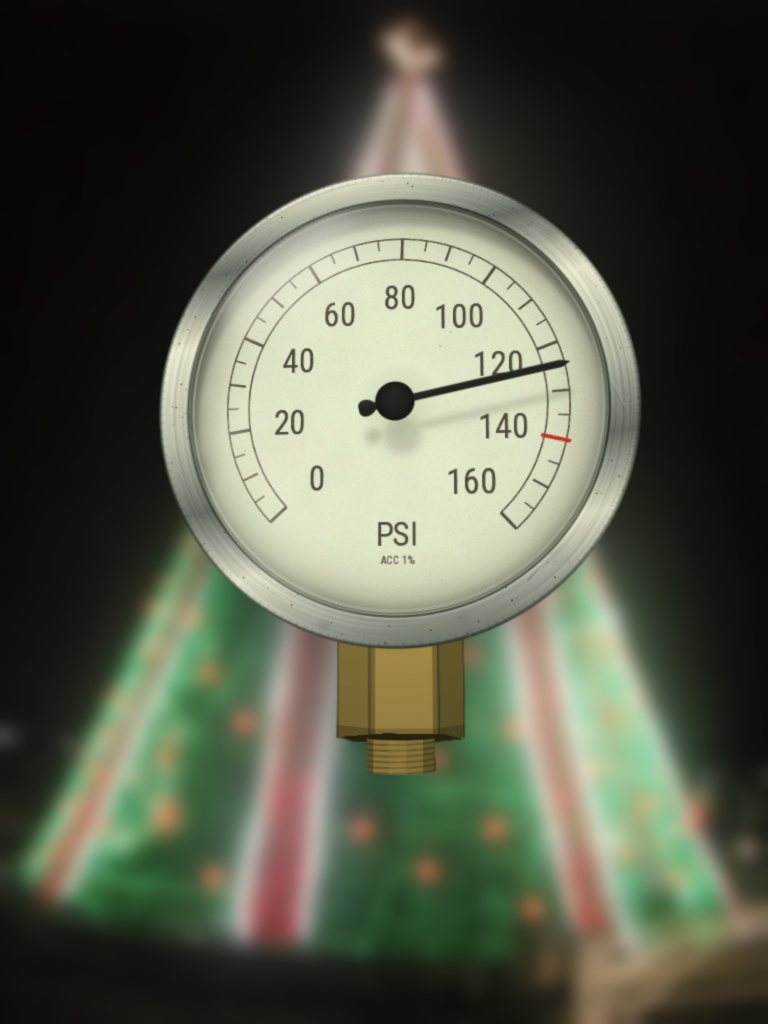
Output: 125 (psi)
